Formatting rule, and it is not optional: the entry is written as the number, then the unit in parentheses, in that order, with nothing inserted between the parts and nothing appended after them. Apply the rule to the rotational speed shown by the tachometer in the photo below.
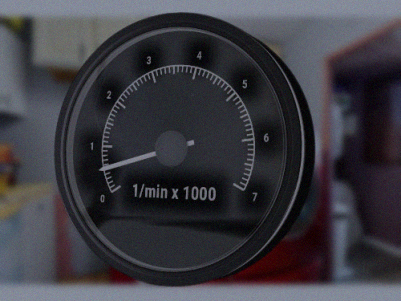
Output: 500 (rpm)
